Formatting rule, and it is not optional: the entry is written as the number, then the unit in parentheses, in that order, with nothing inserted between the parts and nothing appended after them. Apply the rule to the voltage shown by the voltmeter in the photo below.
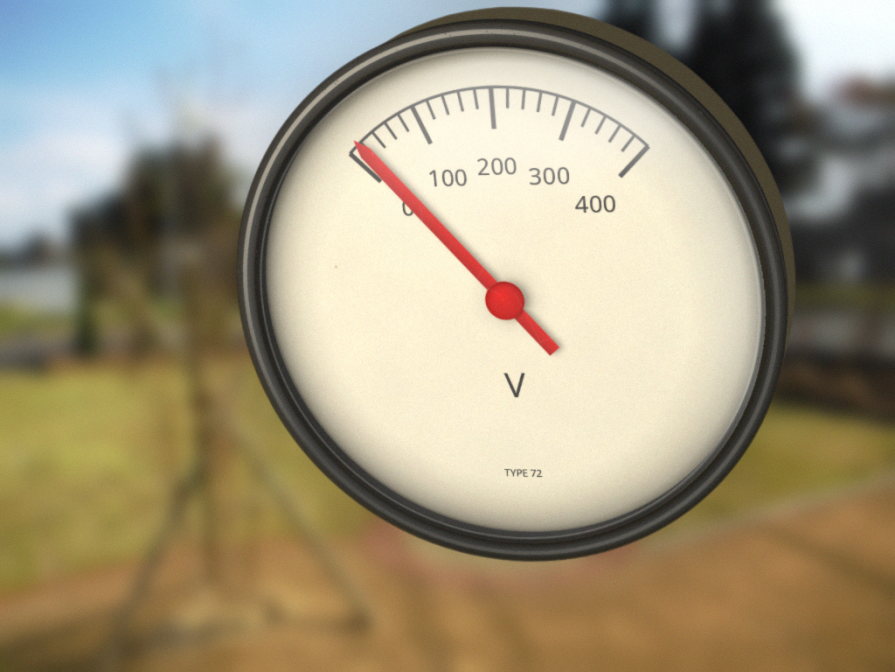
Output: 20 (V)
